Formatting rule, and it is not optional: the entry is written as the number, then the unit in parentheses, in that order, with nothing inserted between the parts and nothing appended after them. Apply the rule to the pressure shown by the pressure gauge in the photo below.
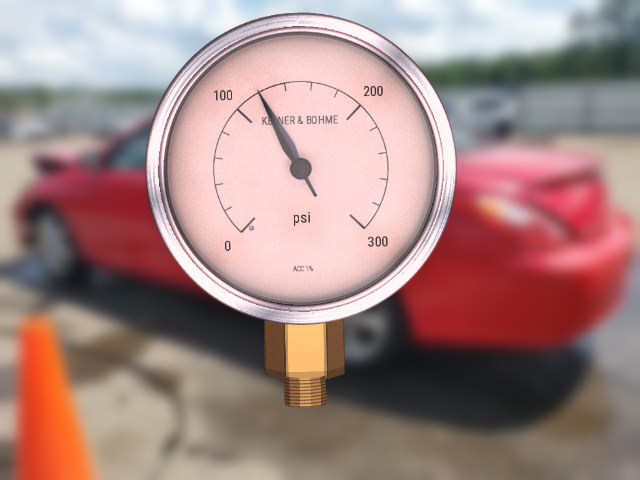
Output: 120 (psi)
